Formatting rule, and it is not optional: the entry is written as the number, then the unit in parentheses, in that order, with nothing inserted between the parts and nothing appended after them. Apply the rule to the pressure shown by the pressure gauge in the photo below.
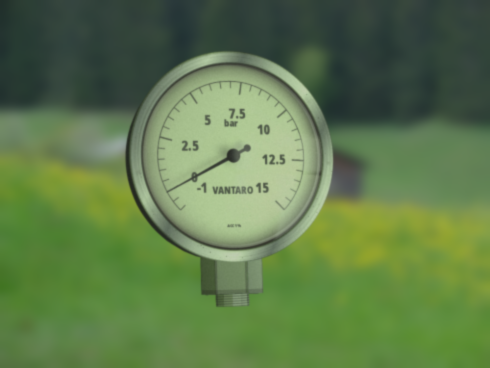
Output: 0 (bar)
